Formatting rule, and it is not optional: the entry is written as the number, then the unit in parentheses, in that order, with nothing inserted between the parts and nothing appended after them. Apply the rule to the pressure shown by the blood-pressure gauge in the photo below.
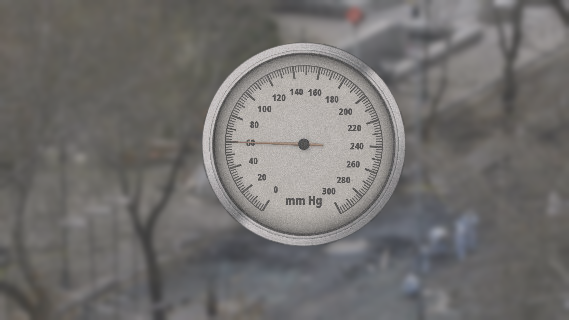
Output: 60 (mmHg)
